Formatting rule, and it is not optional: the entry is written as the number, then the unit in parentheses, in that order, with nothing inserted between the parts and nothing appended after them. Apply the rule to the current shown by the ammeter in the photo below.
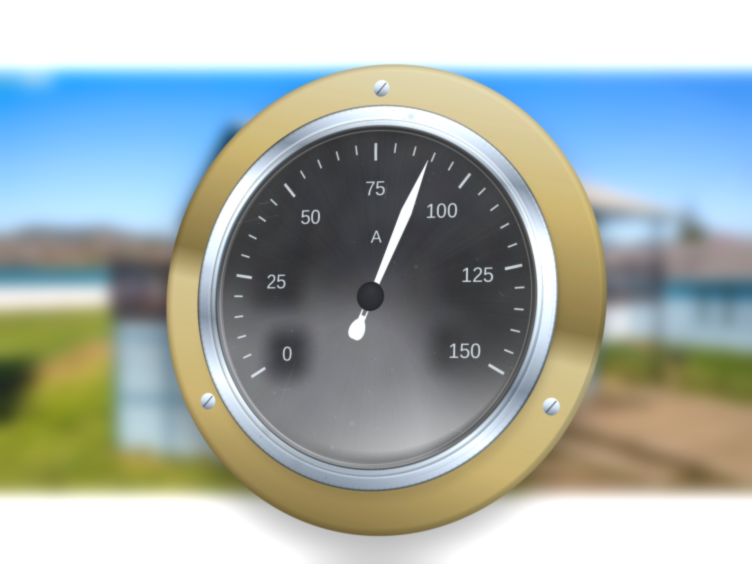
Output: 90 (A)
